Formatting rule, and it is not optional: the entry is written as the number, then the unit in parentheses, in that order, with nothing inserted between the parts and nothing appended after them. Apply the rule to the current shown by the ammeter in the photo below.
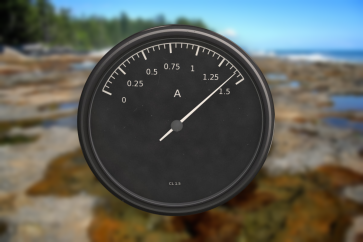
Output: 1.4 (A)
